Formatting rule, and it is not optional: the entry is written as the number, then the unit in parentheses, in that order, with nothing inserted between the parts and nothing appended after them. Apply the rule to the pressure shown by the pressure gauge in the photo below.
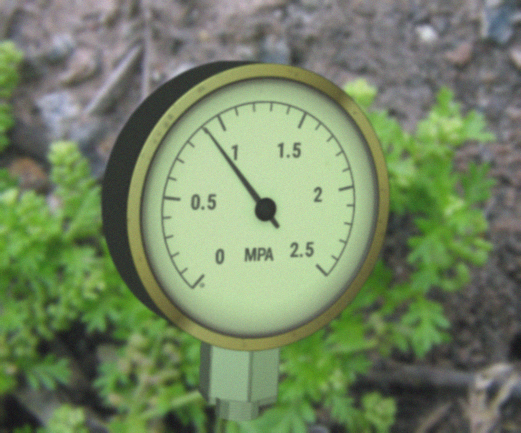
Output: 0.9 (MPa)
